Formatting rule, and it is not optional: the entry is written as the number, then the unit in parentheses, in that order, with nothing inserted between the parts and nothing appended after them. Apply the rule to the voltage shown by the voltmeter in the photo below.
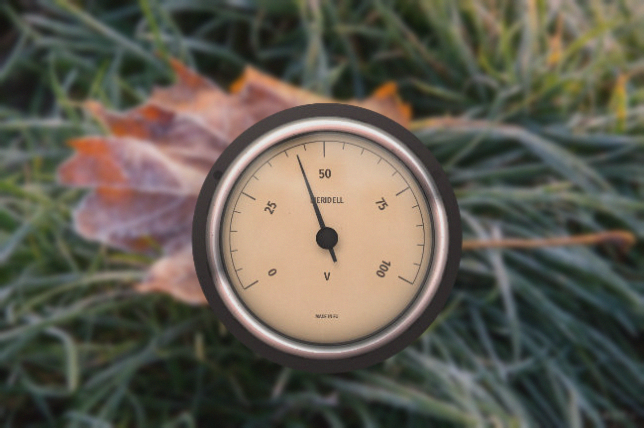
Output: 42.5 (V)
